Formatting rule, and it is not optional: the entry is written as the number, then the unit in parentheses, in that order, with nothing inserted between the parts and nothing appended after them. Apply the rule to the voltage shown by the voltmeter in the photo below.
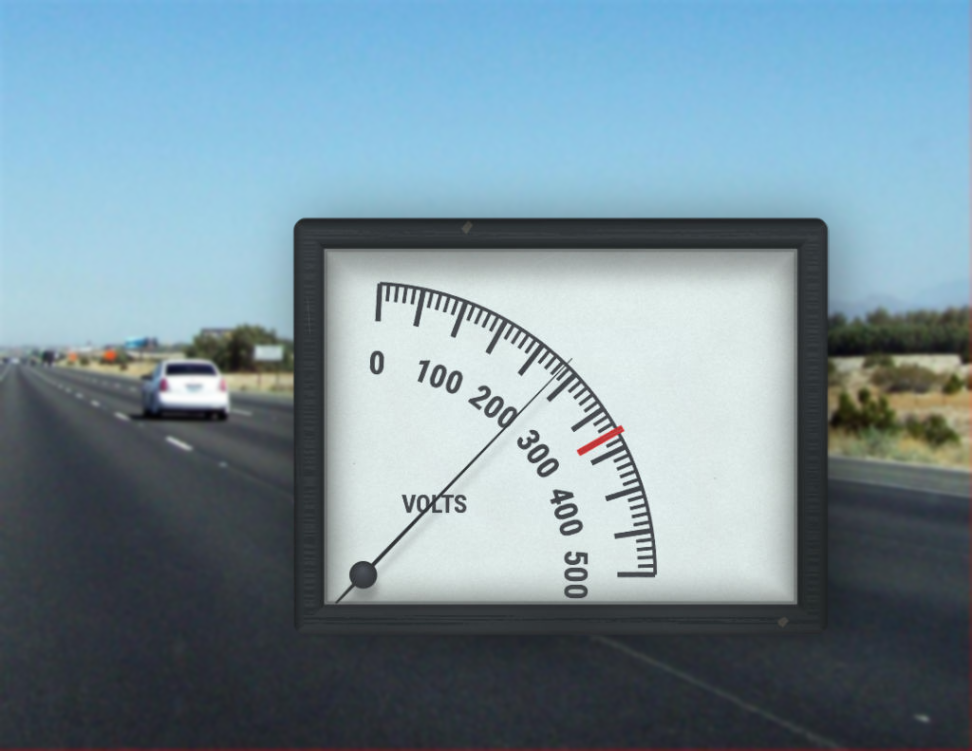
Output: 235 (V)
